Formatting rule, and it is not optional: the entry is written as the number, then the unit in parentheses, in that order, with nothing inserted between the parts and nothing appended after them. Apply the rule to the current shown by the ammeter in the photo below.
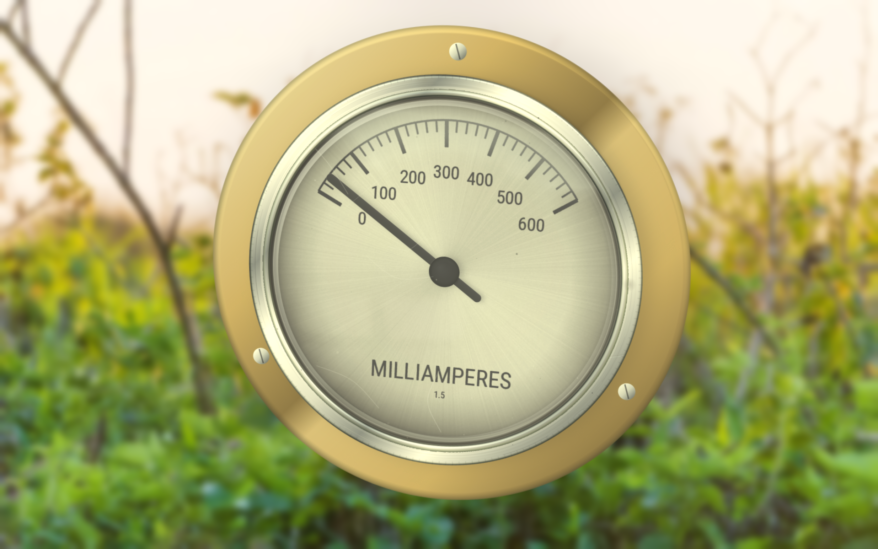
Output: 40 (mA)
